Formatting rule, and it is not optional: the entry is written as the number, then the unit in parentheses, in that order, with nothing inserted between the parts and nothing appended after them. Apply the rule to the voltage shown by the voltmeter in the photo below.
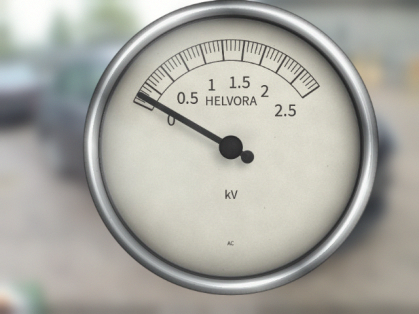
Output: 0.1 (kV)
